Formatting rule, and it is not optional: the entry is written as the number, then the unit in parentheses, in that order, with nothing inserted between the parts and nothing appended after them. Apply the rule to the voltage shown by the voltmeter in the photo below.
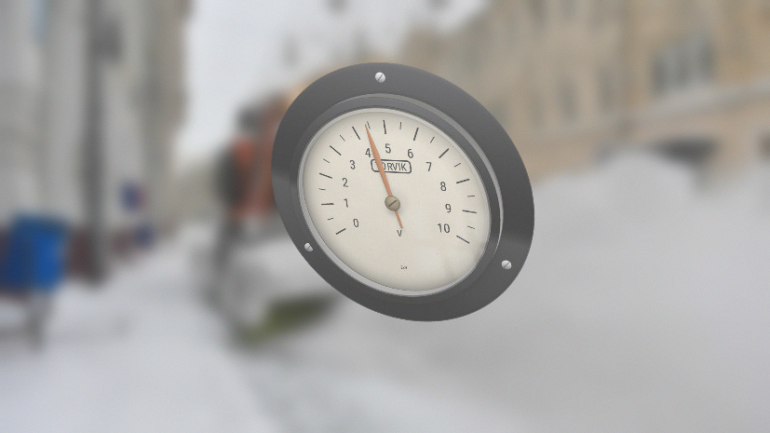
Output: 4.5 (V)
